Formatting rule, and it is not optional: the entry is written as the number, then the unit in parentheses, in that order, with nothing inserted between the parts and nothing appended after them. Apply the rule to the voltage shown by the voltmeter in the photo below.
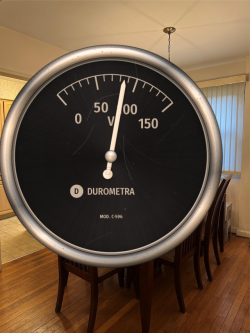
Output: 85 (V)
